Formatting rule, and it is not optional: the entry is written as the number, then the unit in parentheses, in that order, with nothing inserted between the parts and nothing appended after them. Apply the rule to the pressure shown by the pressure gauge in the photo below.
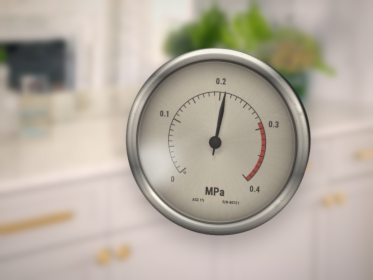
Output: 0.21 (MPa)
